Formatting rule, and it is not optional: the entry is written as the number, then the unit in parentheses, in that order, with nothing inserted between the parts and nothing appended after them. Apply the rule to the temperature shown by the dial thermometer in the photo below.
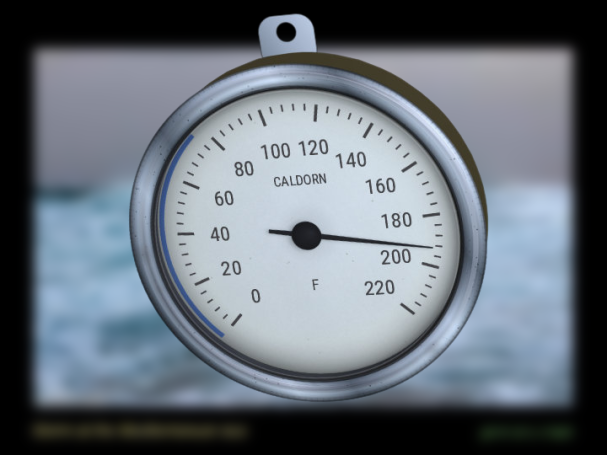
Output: 192 (°F)
